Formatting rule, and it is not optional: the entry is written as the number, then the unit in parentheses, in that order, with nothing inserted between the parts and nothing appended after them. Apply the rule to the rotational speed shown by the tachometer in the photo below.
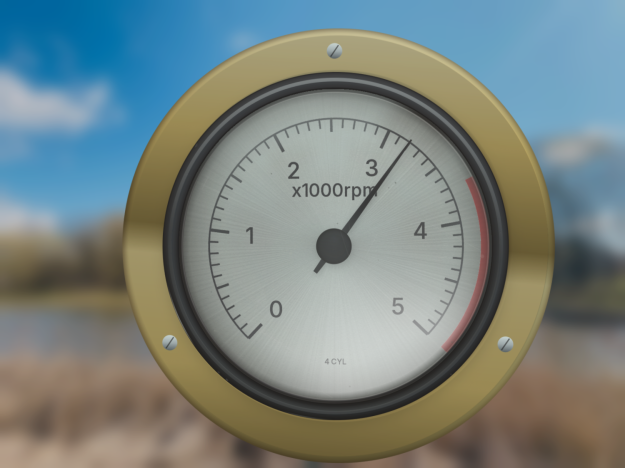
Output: 3200 (rpm)
